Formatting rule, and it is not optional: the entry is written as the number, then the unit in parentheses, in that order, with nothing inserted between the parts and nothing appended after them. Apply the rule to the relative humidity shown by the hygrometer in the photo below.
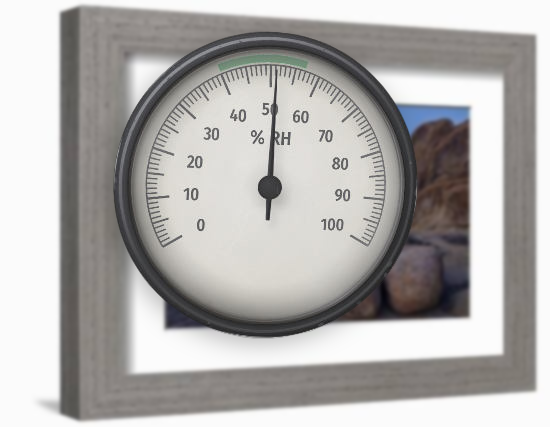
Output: 51 (%)
